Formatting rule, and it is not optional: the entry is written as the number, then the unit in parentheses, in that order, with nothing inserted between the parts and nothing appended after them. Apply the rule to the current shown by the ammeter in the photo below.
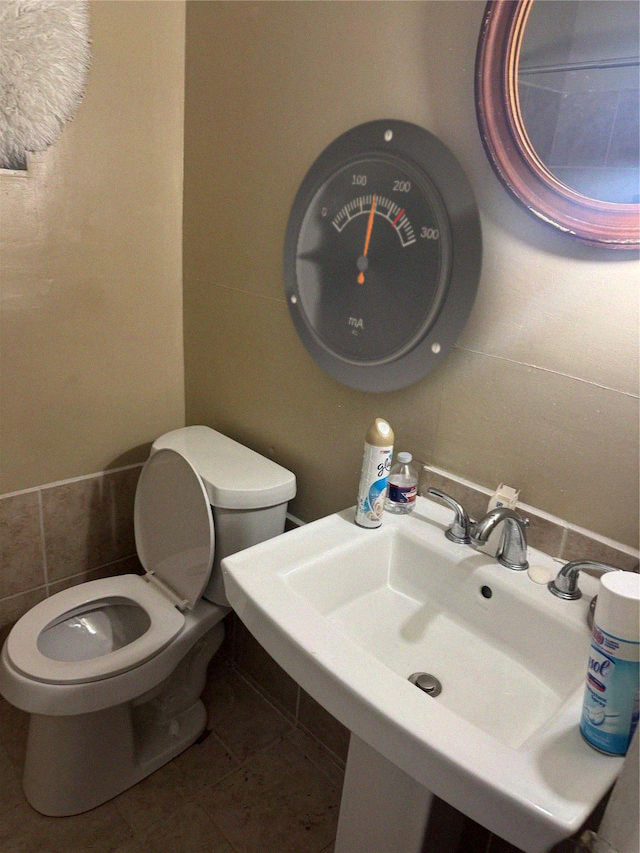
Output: 150 (mA)
